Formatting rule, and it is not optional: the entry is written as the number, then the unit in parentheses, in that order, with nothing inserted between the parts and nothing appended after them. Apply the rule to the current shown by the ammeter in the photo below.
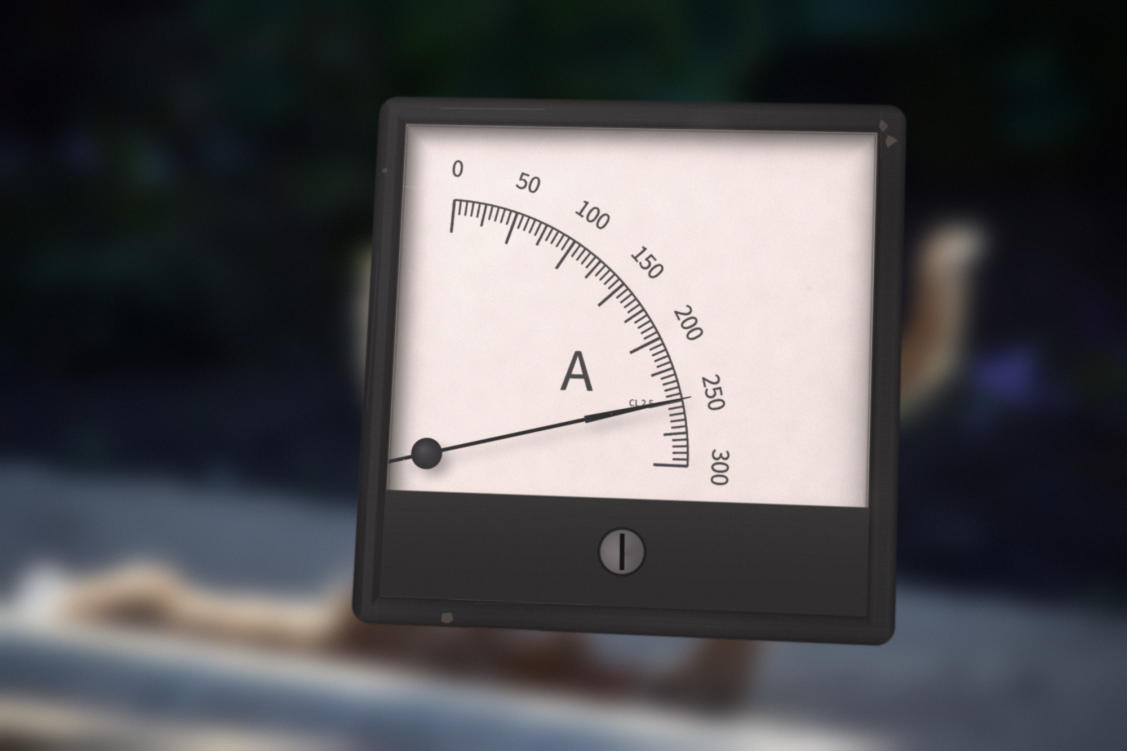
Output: 250 (A)
